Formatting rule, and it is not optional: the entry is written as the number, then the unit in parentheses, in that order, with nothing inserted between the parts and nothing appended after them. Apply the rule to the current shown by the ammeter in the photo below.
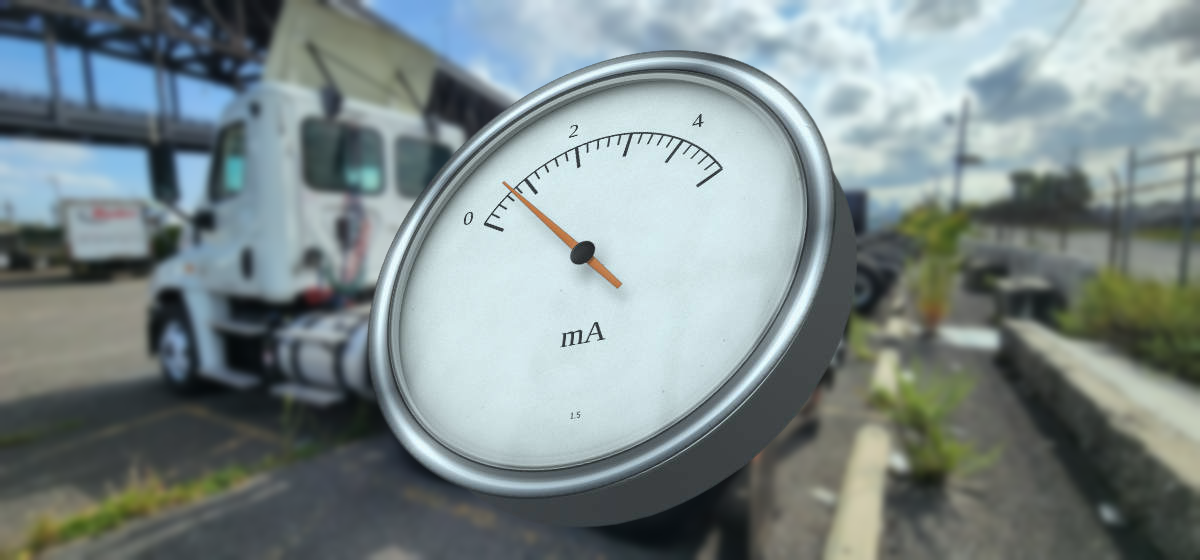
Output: 0.7 (mA)
